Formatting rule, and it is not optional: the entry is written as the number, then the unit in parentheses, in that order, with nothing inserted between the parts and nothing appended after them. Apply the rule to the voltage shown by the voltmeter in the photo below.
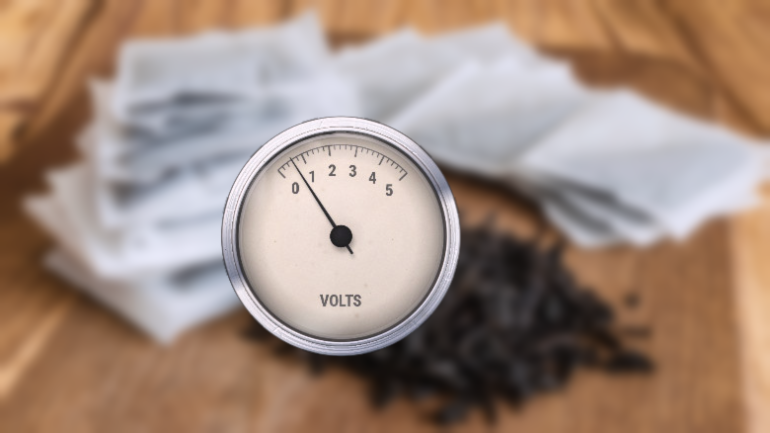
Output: 0.6 (V)
